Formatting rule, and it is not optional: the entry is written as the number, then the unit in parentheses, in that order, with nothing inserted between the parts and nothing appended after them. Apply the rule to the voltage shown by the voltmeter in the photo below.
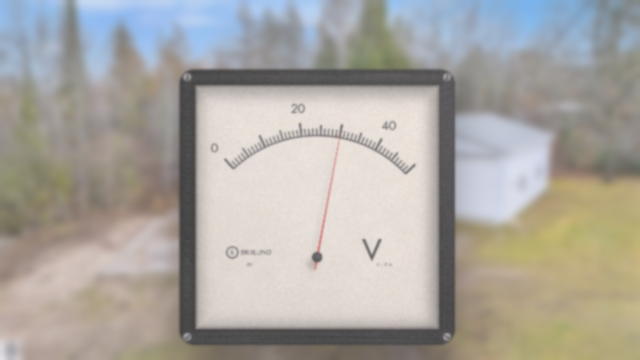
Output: 30 (V)
